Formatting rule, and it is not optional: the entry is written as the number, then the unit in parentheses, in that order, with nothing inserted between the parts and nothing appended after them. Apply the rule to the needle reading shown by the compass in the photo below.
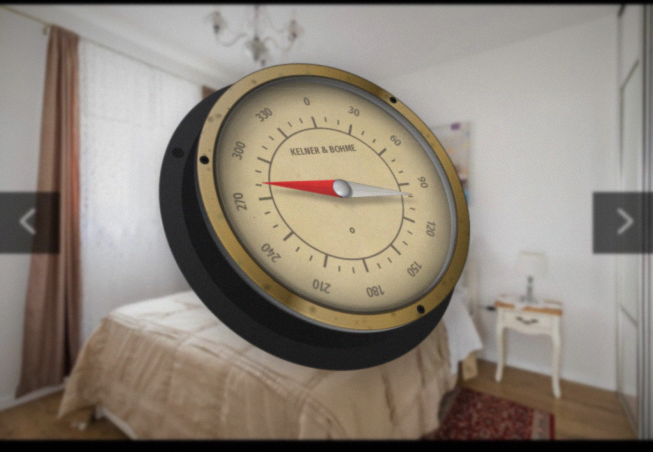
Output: 280 (°)
